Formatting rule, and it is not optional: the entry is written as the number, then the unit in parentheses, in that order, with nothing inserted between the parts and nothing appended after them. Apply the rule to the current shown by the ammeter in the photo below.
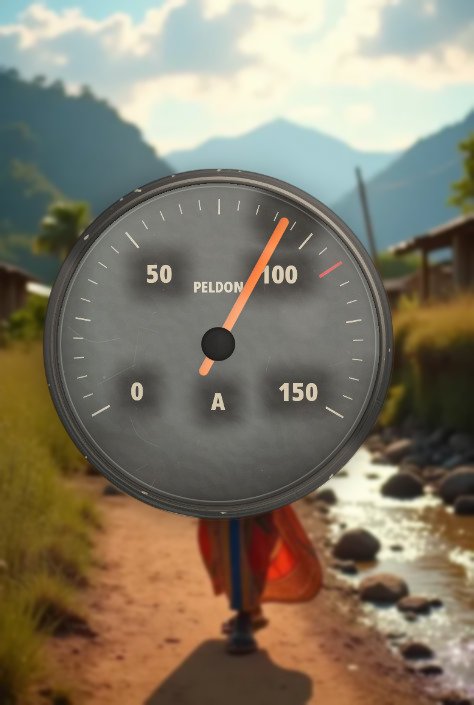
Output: 92.5 (A)
